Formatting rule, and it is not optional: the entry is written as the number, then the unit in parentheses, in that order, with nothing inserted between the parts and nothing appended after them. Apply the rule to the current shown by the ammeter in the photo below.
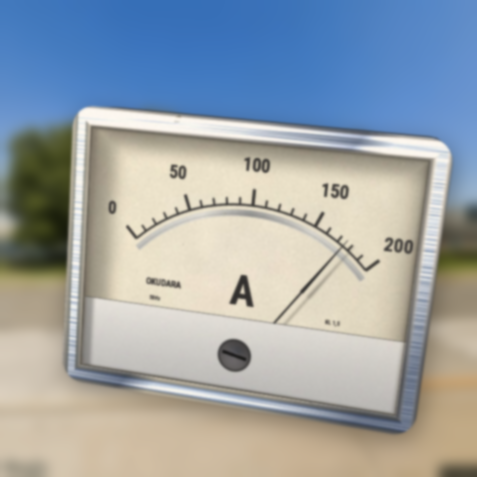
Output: 175 (A)
